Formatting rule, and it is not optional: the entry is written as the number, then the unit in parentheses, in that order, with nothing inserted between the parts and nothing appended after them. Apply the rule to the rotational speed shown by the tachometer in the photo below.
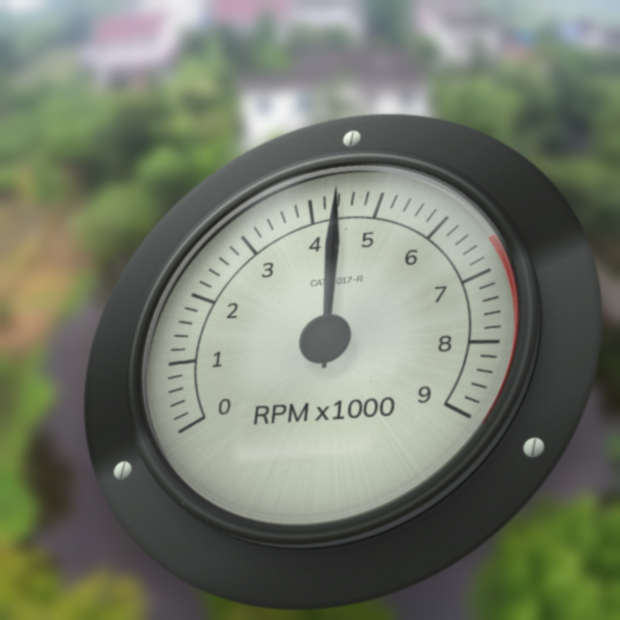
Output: 4400 (rpm)
